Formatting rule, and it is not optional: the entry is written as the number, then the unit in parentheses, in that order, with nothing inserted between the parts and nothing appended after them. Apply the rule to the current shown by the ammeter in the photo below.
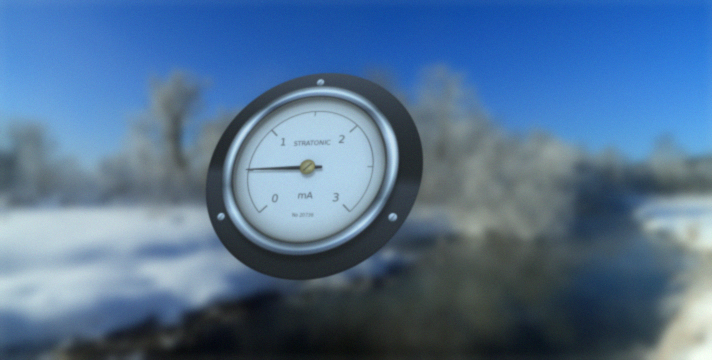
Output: 0.5 (mA)
